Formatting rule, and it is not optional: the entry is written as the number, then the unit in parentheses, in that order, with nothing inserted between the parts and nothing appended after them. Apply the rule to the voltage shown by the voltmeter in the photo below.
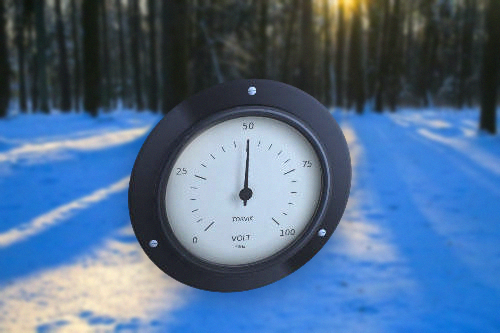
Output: 50 (V)
